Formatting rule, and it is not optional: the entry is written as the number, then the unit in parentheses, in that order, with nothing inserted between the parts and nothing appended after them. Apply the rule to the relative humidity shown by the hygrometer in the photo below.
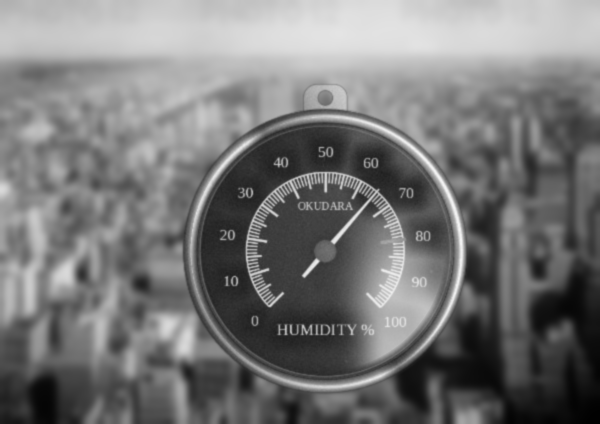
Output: 65 (%)
